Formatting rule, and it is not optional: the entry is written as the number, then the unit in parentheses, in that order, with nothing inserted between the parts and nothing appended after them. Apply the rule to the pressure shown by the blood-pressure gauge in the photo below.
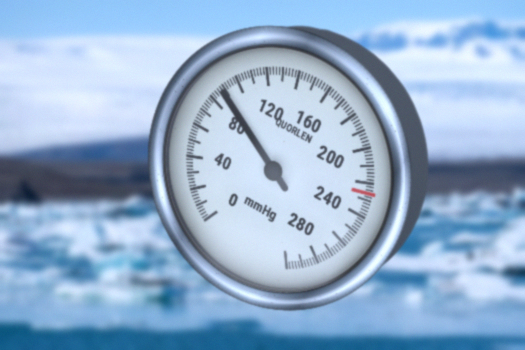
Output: 90 (mmHg)
